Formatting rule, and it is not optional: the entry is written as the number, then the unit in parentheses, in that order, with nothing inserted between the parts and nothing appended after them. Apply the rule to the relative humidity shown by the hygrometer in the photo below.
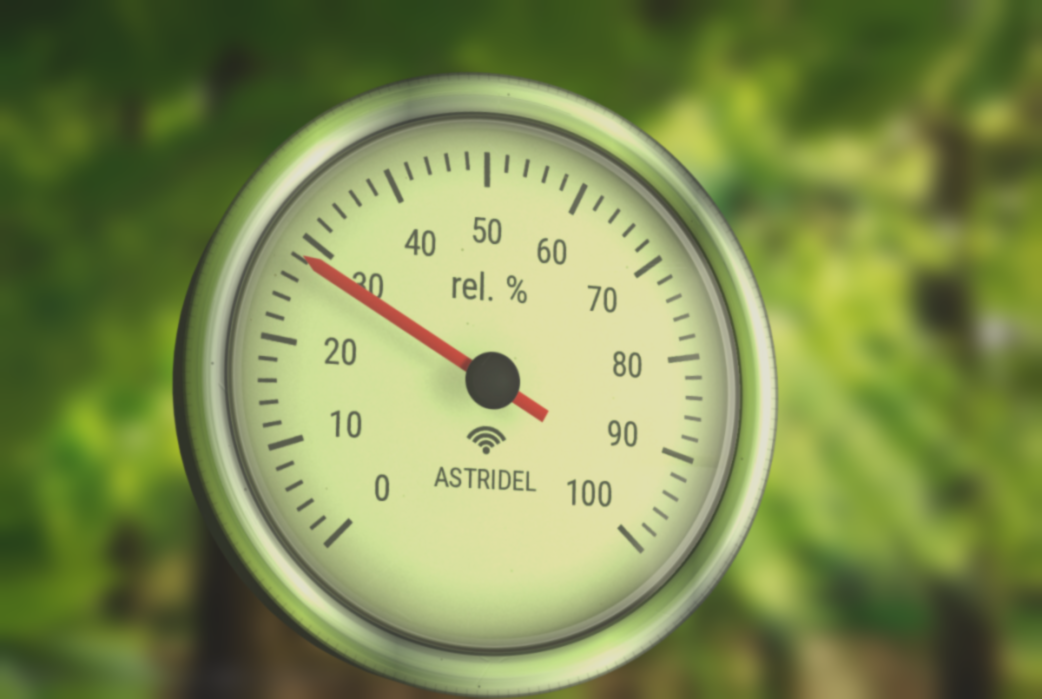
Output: 28 (%)
